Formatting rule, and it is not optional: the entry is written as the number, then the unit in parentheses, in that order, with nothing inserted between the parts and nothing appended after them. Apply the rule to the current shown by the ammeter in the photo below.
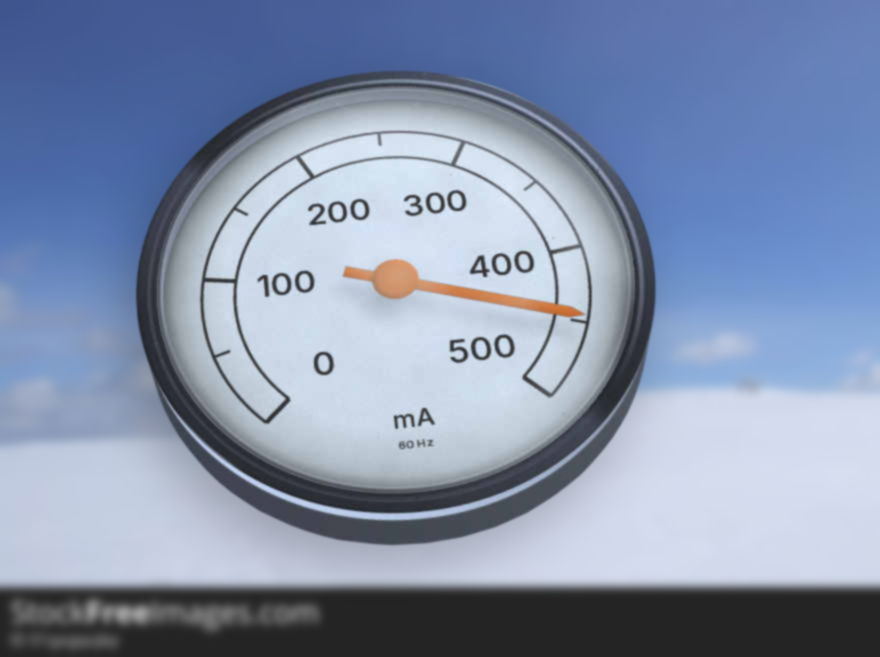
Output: 450 (mA)
